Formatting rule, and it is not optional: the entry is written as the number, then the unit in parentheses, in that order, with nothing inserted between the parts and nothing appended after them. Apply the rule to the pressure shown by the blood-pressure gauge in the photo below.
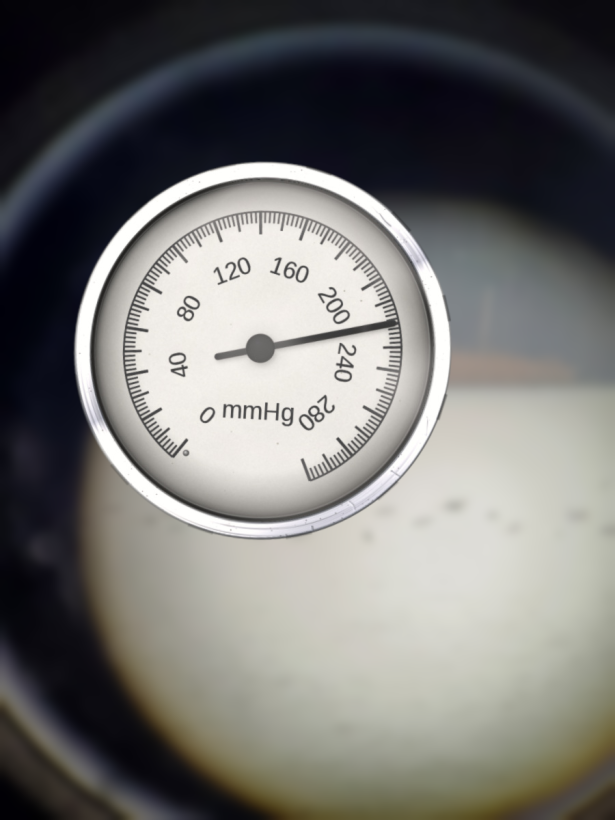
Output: 220 (mmHg)
